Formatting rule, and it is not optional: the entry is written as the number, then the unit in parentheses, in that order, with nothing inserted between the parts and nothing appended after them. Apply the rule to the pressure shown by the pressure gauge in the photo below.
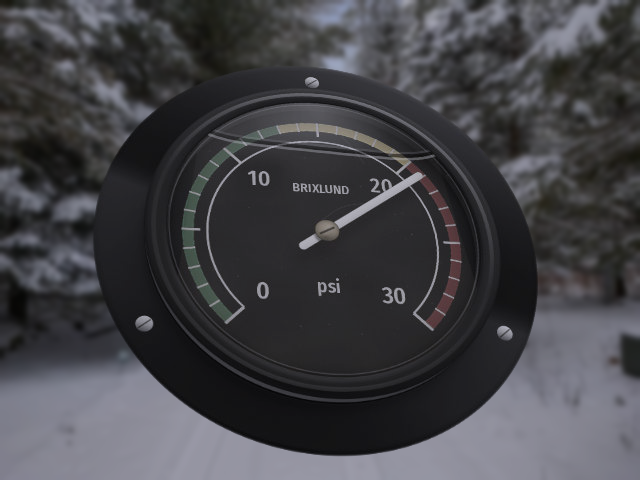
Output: 21 (psi)
